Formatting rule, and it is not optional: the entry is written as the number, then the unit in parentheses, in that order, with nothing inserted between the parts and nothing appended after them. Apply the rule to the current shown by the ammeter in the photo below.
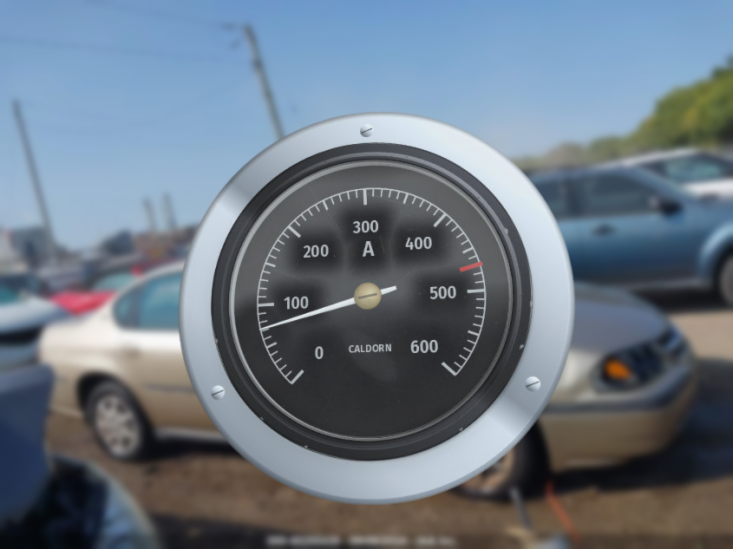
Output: 70 (A)
